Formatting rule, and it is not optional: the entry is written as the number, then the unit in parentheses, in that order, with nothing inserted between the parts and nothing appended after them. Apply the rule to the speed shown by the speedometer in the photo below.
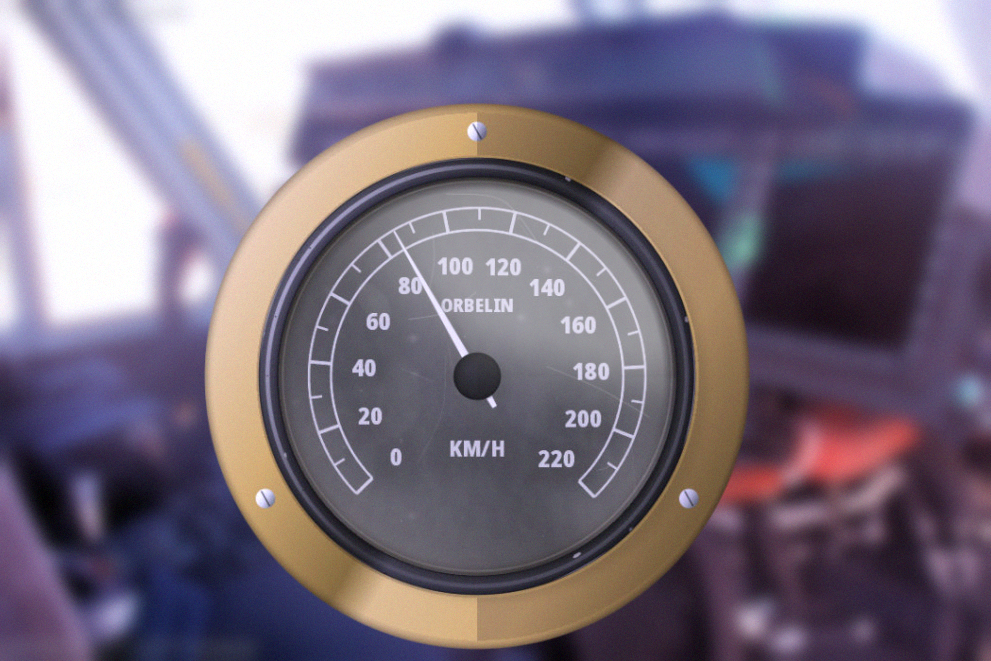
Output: 85 (km/h)
